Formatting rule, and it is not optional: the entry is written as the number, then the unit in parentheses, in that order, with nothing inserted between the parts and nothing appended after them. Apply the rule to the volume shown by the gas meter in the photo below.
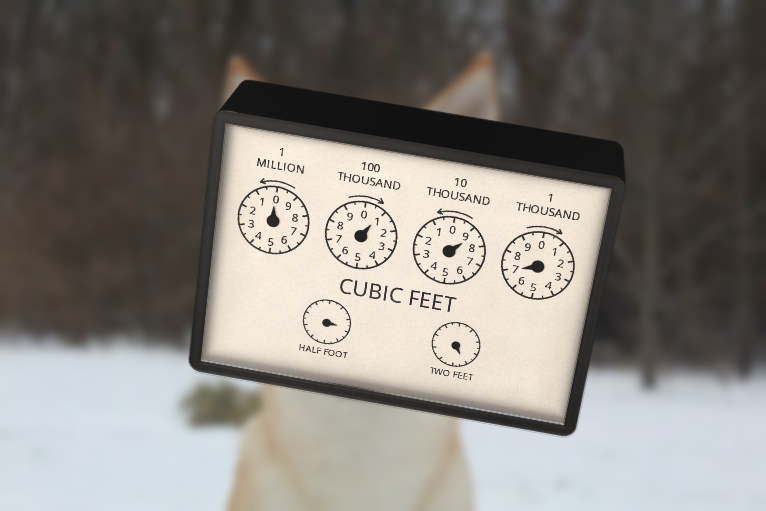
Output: 8700 (ft³)
